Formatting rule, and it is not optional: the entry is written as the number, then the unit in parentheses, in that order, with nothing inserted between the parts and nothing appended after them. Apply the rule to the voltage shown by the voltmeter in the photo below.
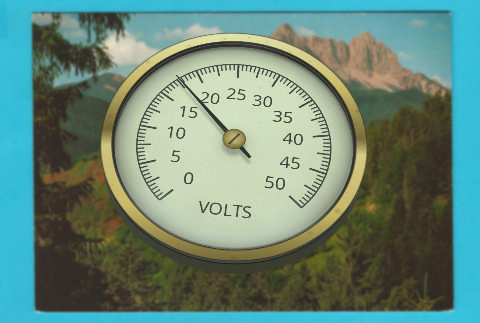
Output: 17.5 (V)
